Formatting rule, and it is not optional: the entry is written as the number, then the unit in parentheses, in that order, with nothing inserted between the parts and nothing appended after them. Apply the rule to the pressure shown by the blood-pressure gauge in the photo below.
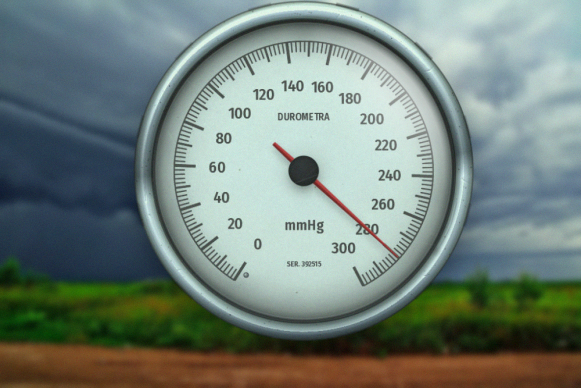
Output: 280 (mmHg)
